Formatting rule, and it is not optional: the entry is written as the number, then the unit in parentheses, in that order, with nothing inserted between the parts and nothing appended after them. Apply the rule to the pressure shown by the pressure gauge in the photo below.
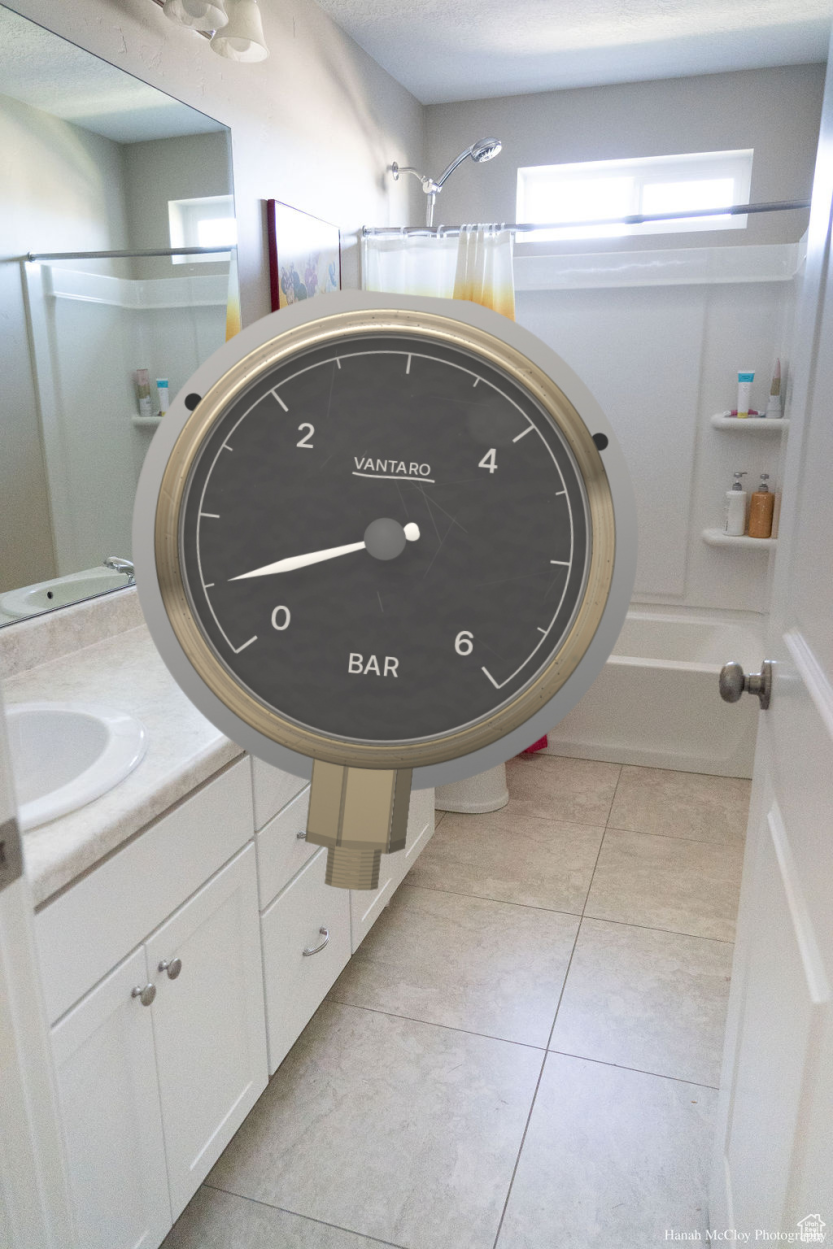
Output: 0.5 (bar)
